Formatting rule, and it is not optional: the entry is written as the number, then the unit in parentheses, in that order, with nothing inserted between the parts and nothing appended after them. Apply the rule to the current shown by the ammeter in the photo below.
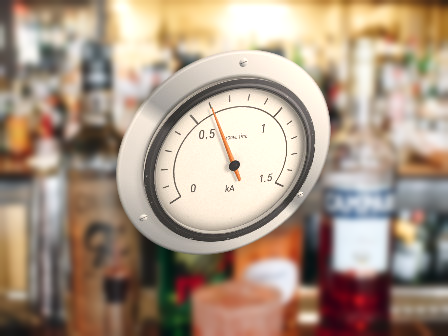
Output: 0.6 (kA)
